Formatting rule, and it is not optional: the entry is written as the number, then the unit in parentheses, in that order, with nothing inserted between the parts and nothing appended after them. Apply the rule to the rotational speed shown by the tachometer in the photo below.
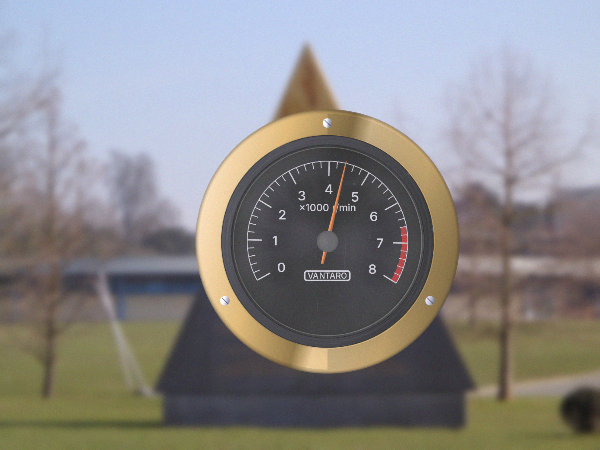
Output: 4400 (rpm)
